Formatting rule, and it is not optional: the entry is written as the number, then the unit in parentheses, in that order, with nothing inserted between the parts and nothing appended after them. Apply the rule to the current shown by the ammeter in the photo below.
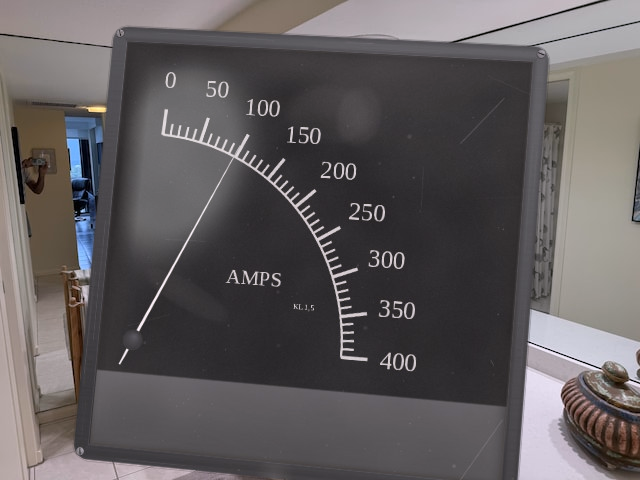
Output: 100 (A)
